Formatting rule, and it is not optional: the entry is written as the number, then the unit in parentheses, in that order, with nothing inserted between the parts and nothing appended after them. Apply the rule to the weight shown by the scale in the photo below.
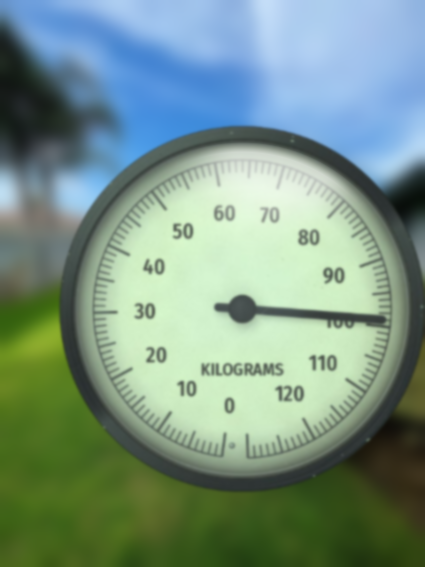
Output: 99 (kg)
